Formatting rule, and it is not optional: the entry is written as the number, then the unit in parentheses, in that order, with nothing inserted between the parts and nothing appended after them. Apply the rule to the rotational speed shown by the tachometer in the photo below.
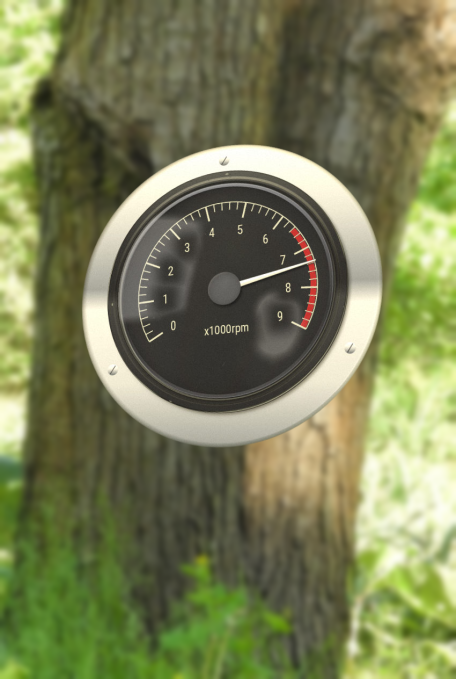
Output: 7400 (rpm)
